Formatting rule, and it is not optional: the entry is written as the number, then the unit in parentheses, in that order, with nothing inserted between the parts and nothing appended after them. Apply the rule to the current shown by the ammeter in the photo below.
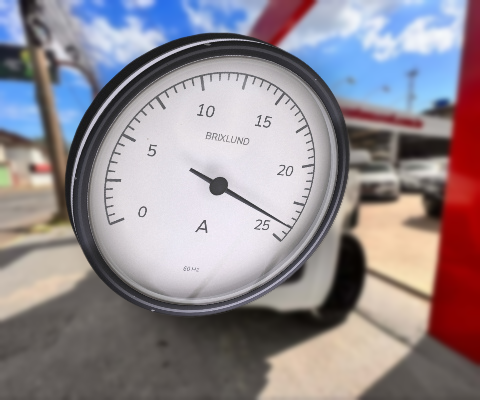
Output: 24 (A)
